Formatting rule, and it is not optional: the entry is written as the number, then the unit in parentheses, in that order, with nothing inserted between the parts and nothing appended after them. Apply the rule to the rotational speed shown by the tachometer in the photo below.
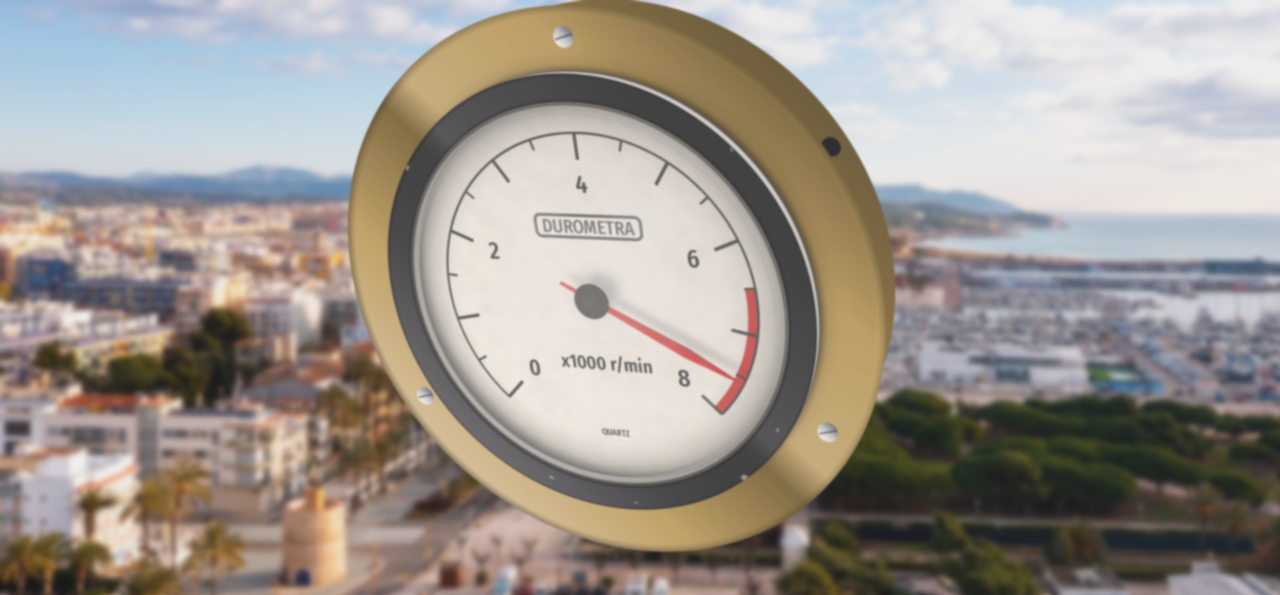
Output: 7500 (rpm)
